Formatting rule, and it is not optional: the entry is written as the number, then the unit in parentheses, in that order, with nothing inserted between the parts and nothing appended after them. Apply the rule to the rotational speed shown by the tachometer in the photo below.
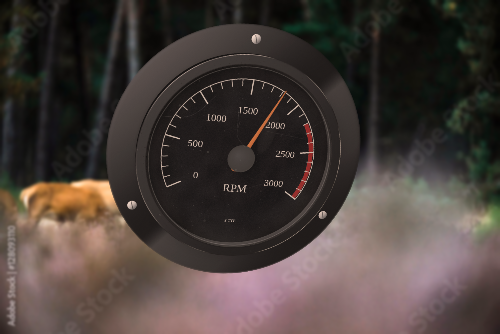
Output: 1800 (rpm)
